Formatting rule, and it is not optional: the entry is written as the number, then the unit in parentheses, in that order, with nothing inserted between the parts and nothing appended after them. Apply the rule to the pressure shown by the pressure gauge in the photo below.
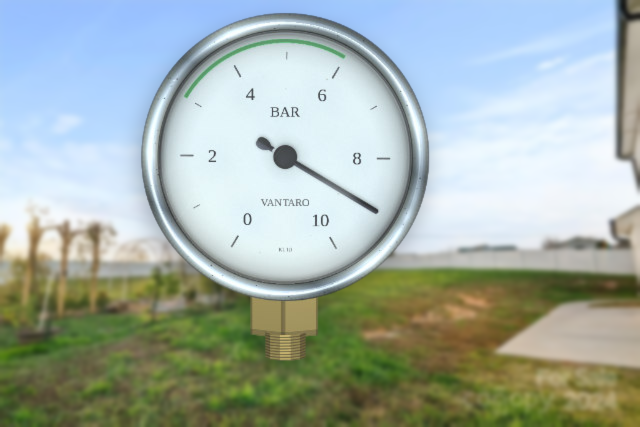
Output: 9 (bar)
